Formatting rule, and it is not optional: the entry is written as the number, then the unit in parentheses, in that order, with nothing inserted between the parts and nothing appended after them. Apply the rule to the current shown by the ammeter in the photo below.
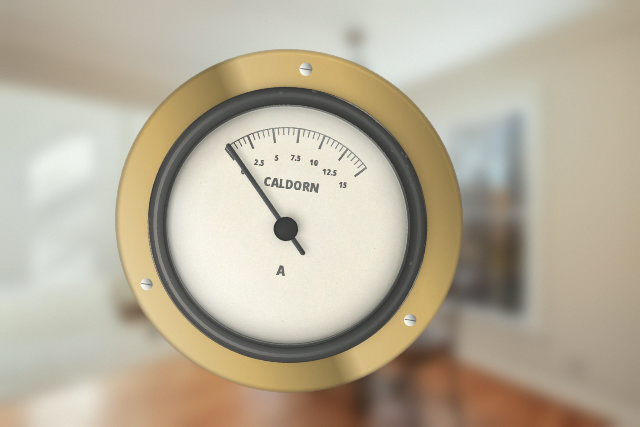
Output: 0.5 (A)
